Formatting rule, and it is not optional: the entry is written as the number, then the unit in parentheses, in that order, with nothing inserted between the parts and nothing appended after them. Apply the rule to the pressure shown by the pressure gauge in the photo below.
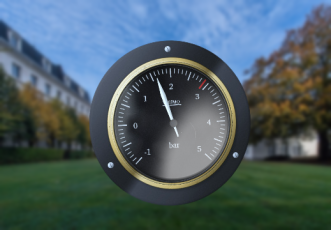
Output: 1.6 (bar)
